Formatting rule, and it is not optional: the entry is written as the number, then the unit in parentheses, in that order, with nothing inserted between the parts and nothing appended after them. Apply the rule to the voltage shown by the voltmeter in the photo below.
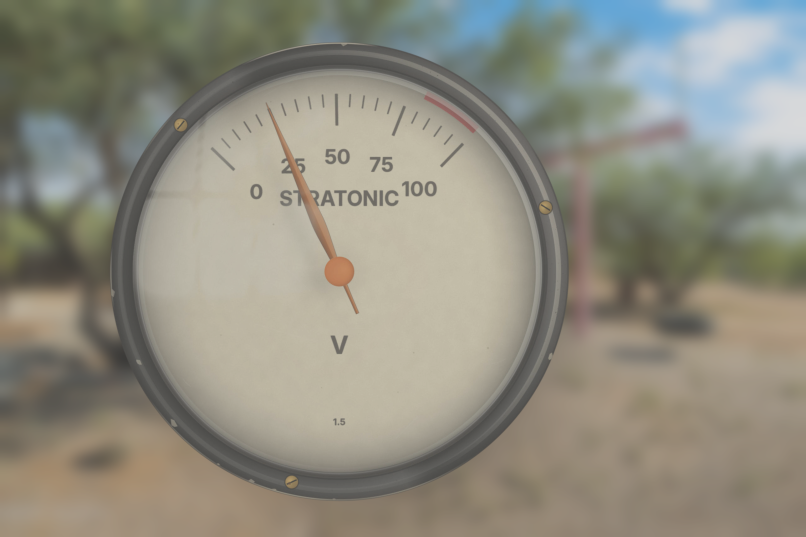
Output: 25 (V)
